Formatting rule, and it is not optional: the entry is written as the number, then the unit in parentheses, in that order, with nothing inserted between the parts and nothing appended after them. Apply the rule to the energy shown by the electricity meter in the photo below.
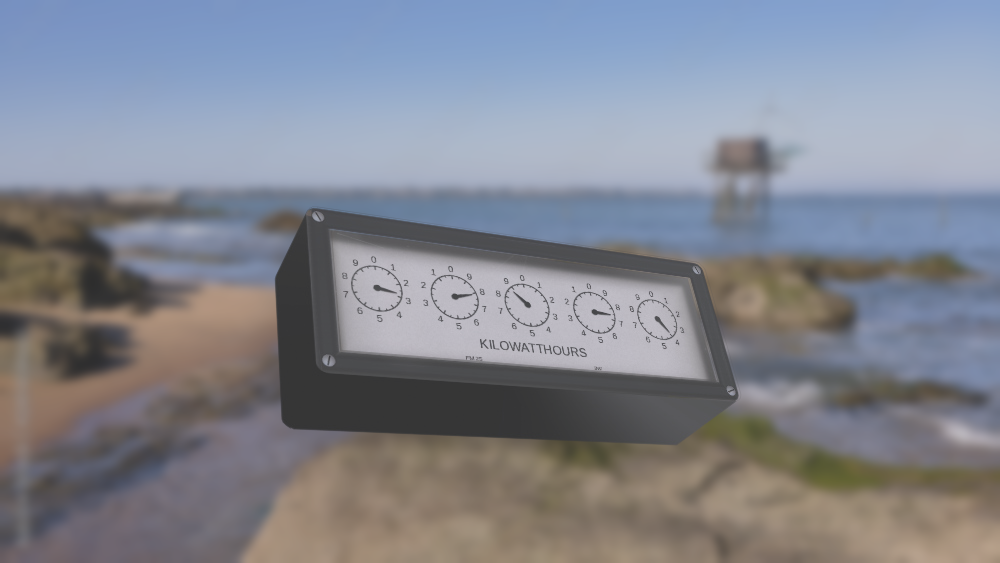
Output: 27874 (kWh)
